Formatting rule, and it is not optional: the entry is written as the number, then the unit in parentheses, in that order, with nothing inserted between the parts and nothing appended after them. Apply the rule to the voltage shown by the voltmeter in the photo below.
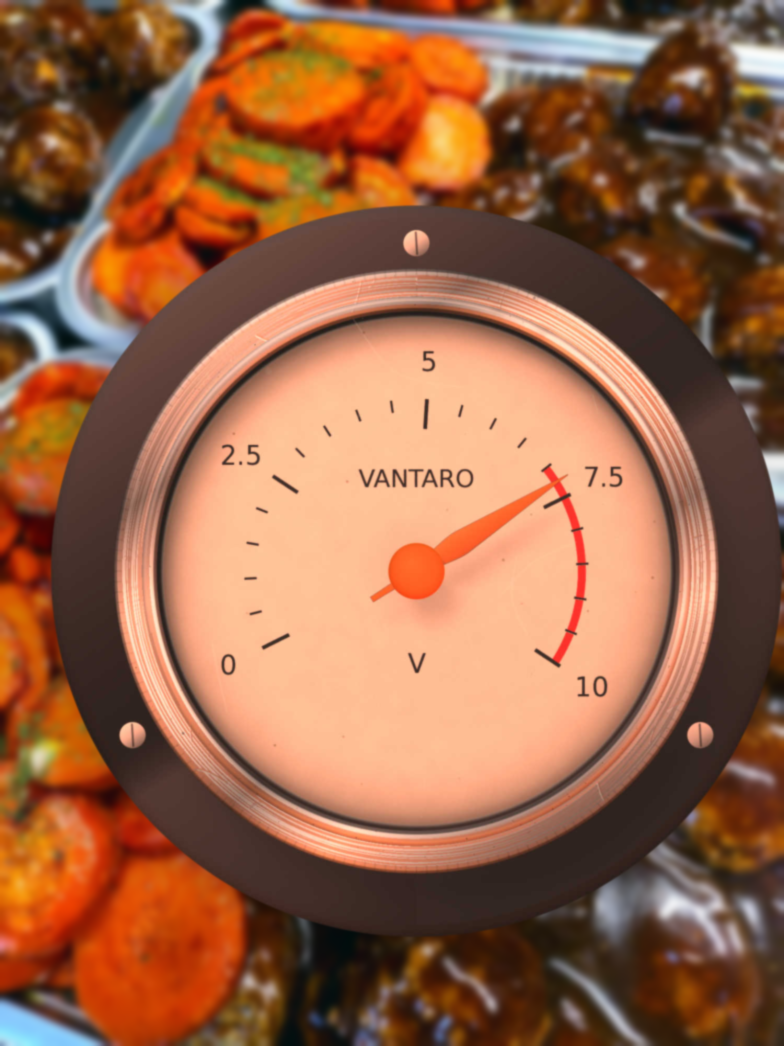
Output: 7.25 (V)
